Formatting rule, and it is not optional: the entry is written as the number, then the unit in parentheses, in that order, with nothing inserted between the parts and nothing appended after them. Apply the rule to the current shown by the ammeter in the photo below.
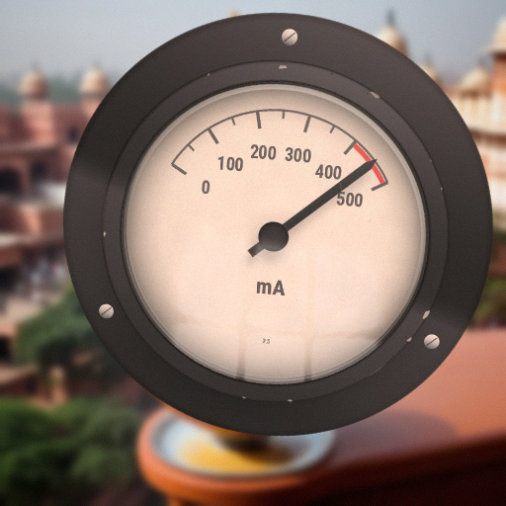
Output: 450 (mA)
